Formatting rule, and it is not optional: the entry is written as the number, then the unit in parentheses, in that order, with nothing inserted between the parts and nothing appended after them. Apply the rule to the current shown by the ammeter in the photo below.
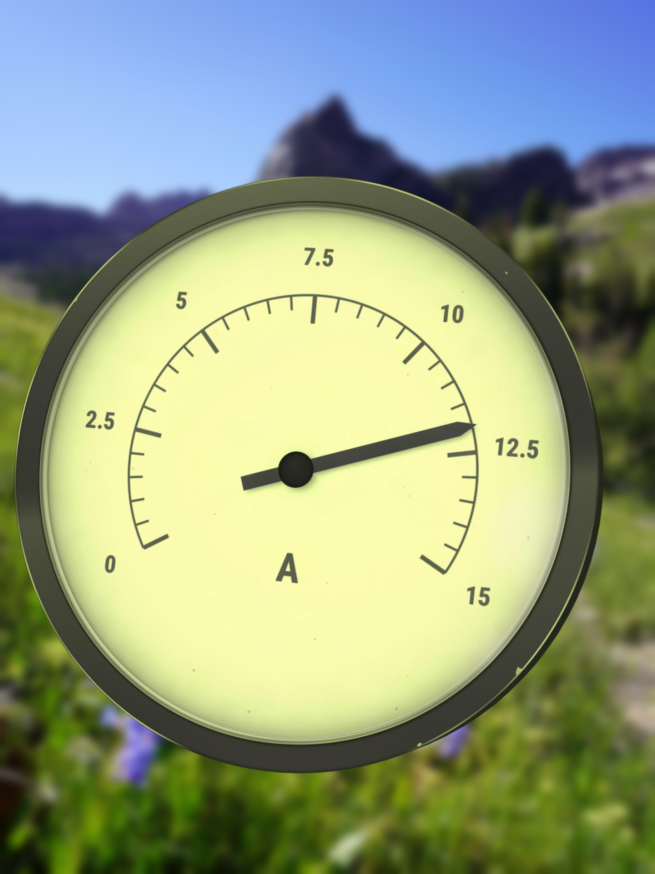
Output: 12 (A)
